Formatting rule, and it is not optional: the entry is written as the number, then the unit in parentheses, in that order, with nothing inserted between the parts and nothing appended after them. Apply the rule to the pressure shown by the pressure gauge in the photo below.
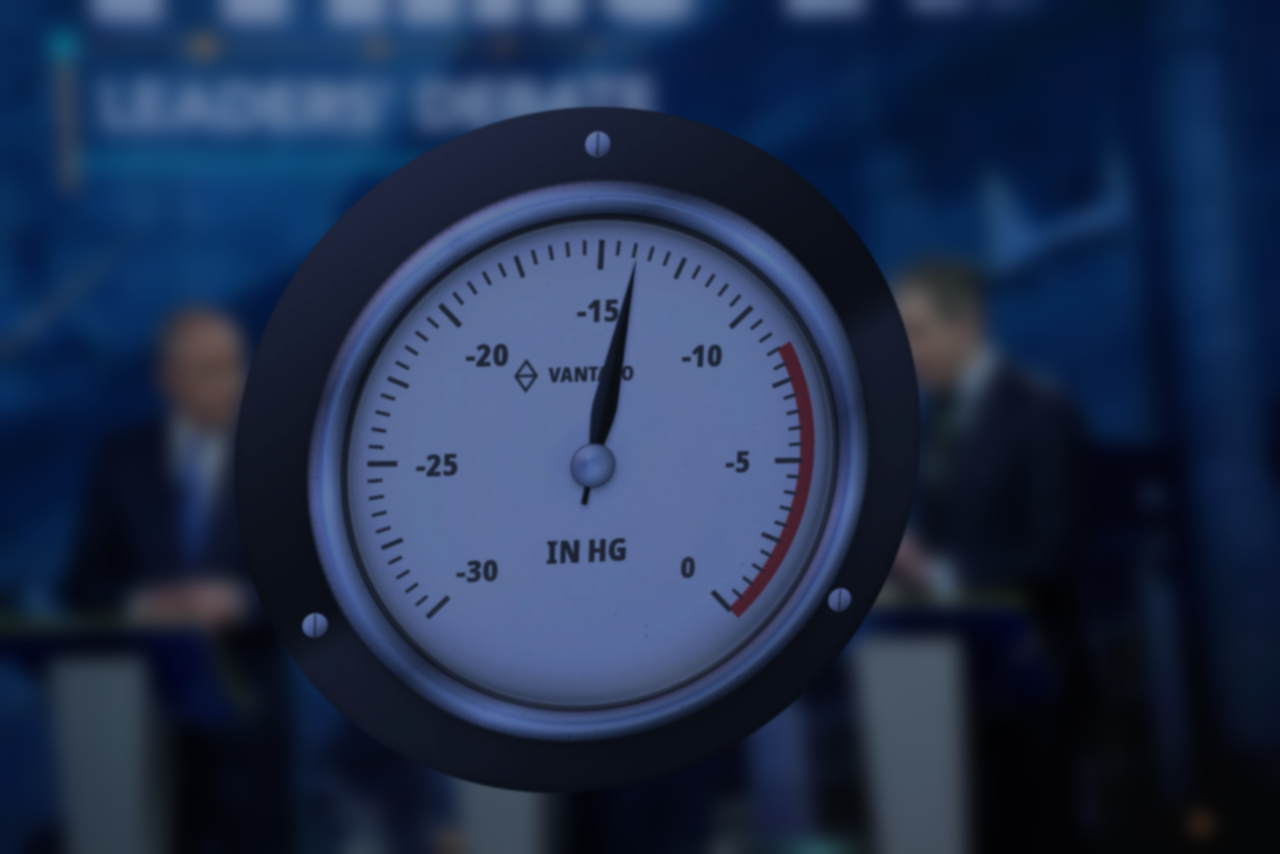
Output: -14 (inHg)
